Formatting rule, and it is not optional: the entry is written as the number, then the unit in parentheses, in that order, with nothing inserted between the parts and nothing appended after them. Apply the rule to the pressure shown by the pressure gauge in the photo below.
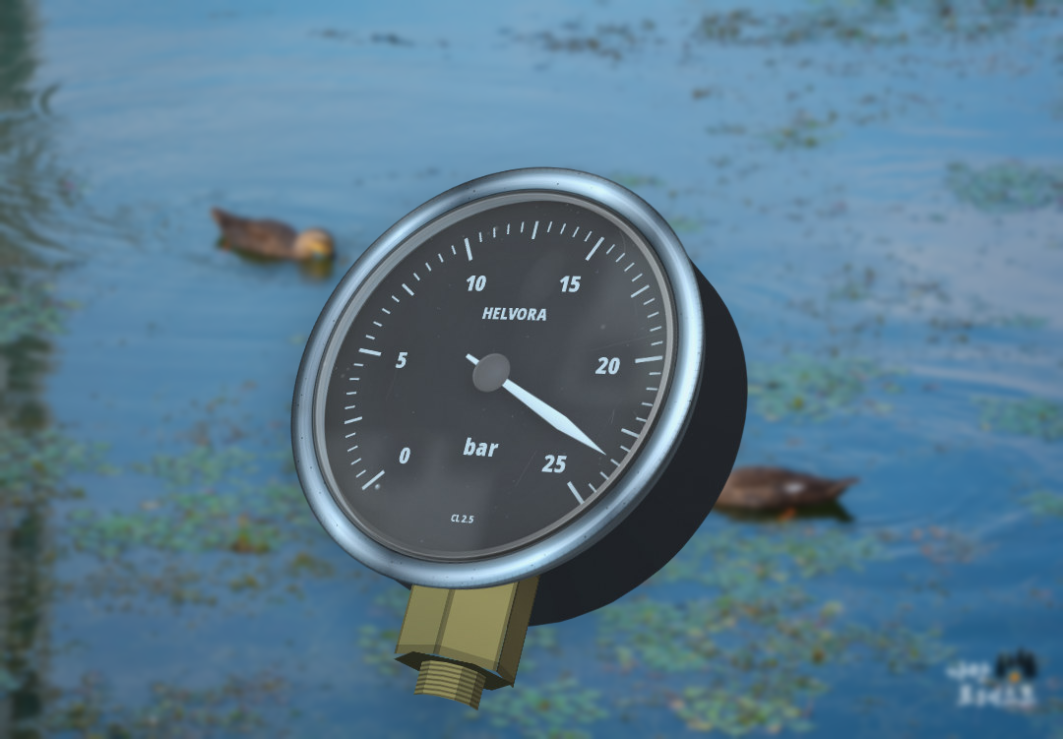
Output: 23.5 (bar)
